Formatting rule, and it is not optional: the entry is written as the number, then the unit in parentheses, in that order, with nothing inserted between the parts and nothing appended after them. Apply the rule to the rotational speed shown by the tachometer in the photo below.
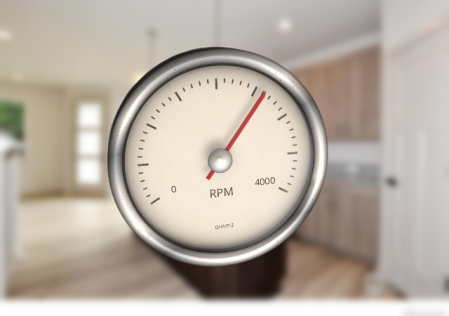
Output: 2600 (rpm)
